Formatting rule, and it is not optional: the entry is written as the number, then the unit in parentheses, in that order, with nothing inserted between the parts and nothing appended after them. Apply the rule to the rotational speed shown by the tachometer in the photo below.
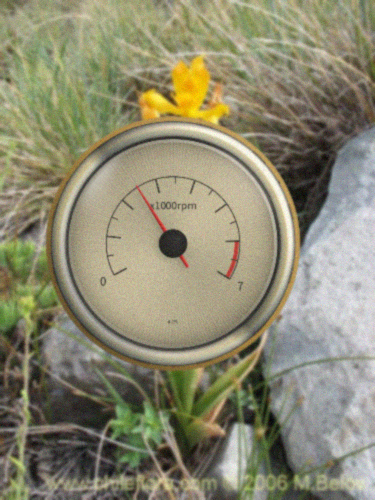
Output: 2500 (rpm)
